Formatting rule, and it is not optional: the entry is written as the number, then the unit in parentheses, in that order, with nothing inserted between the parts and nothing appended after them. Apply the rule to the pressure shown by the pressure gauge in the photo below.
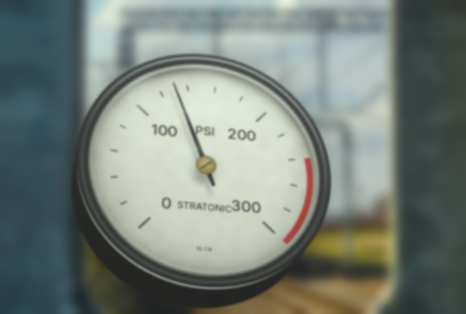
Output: 130 (psi)
